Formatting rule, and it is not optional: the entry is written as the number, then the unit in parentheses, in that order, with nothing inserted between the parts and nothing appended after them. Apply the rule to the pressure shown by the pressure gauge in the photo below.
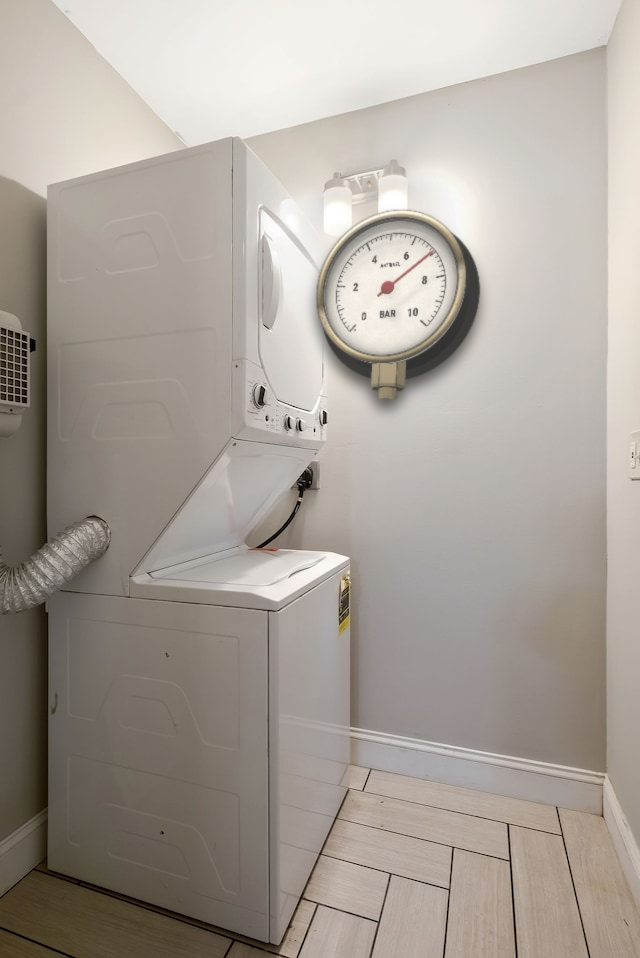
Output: 7 (bar)
